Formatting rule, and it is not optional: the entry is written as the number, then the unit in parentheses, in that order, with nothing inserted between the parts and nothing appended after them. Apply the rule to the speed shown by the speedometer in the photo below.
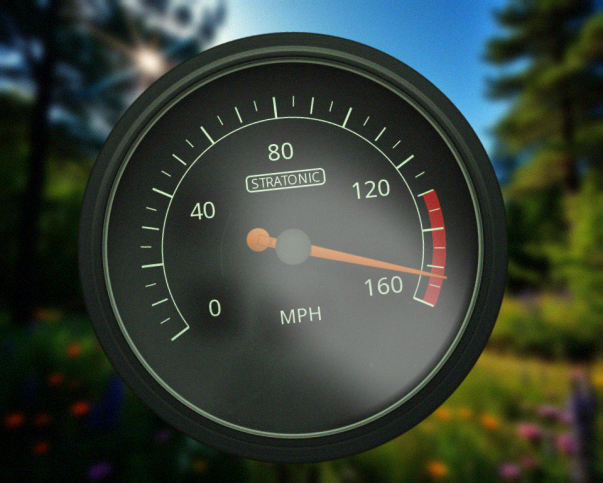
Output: 152.5 (mph)
